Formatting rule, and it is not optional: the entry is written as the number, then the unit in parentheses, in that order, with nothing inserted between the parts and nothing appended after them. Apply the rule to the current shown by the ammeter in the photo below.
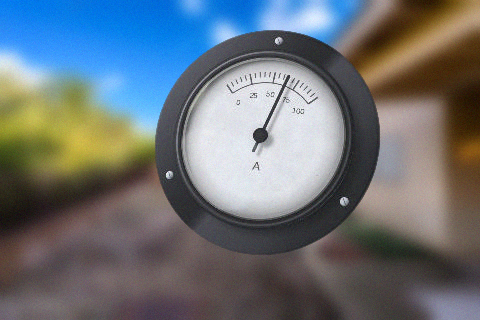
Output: 65 (A)
